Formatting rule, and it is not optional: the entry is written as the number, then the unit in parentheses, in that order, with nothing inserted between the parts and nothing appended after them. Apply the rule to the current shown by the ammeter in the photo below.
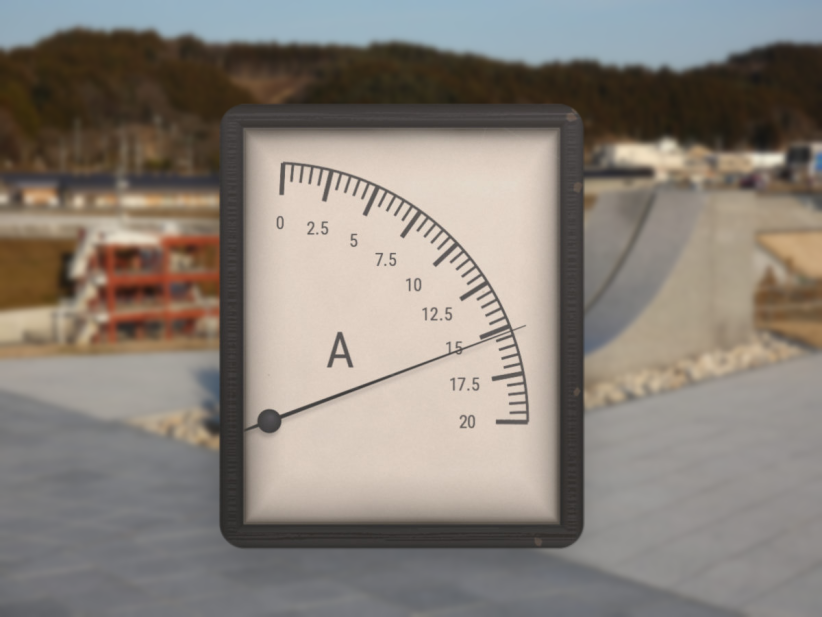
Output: 15.25 (A)
